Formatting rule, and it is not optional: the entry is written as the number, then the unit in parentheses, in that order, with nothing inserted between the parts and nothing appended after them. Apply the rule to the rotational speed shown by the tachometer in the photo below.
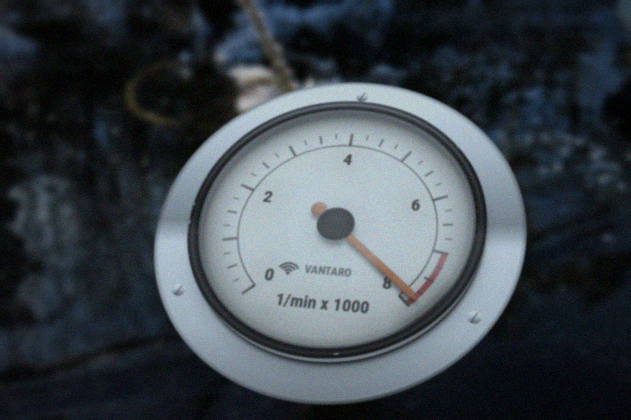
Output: 7875 (rpm)
